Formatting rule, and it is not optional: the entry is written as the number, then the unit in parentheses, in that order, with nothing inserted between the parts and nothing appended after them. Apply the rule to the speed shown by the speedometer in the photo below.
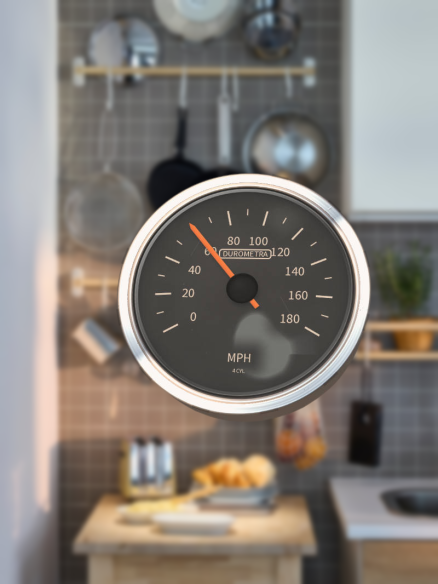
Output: 60 (mph)
